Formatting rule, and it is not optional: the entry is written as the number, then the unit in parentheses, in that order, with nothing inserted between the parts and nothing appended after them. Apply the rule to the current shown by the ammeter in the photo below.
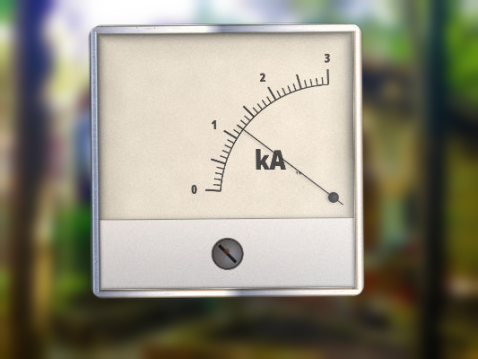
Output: 1.2 (kA)
